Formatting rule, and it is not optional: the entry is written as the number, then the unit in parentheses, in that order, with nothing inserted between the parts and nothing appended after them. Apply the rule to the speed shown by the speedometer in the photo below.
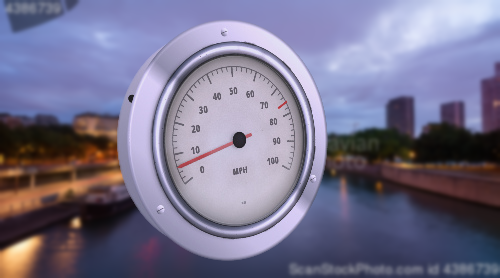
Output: 6 (mph)
